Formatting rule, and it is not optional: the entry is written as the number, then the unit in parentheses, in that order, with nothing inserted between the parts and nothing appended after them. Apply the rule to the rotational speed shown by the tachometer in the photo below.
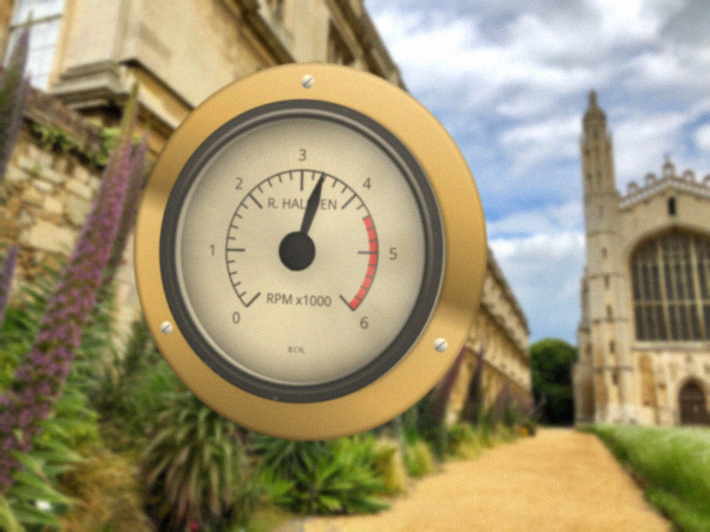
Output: 3400 (rpm)
